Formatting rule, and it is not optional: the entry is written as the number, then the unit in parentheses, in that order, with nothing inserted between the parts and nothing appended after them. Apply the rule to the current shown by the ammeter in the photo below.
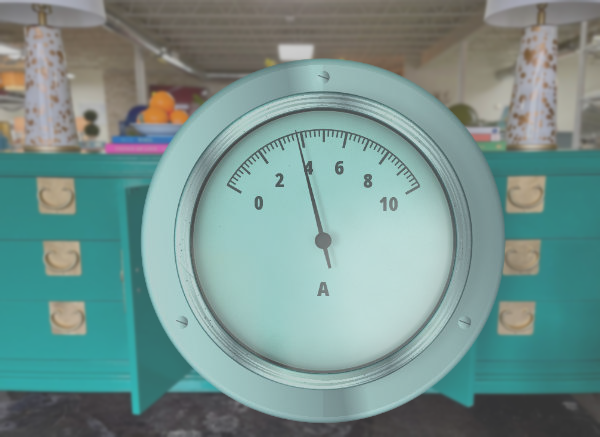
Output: 3.8 (A)
